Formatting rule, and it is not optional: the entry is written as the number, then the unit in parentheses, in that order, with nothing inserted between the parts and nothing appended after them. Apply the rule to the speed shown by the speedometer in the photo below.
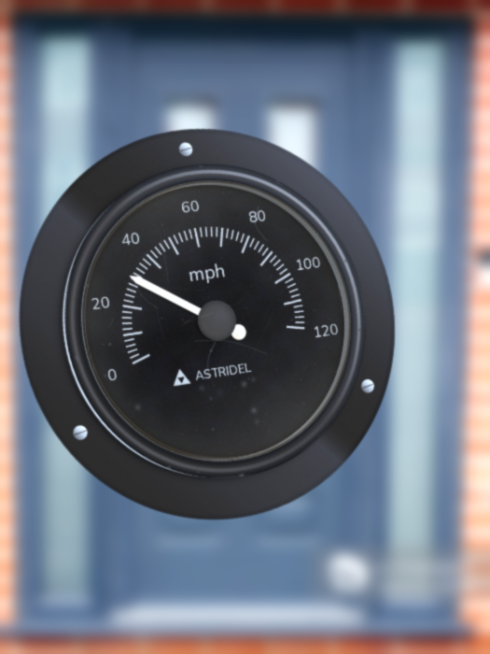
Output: 30 (mph)
